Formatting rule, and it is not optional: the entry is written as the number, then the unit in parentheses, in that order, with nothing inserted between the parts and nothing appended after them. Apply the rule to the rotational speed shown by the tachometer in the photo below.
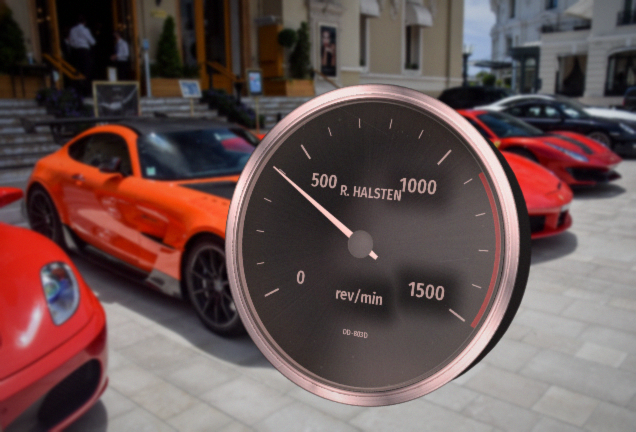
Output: 400 (rpm)
